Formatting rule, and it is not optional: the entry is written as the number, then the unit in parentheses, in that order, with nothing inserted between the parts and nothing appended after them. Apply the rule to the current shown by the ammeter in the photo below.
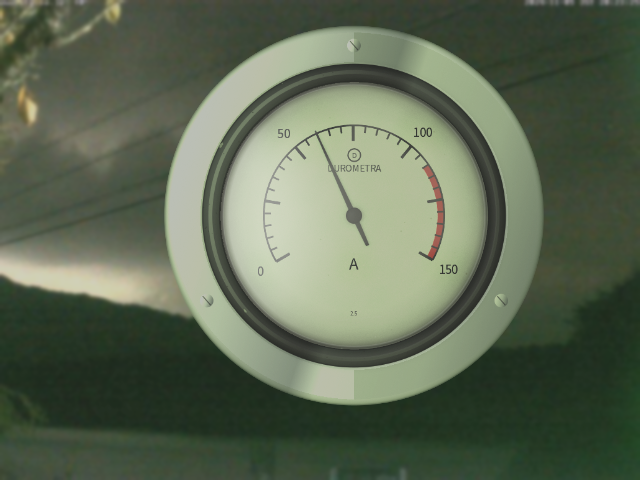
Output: 60 (A)
